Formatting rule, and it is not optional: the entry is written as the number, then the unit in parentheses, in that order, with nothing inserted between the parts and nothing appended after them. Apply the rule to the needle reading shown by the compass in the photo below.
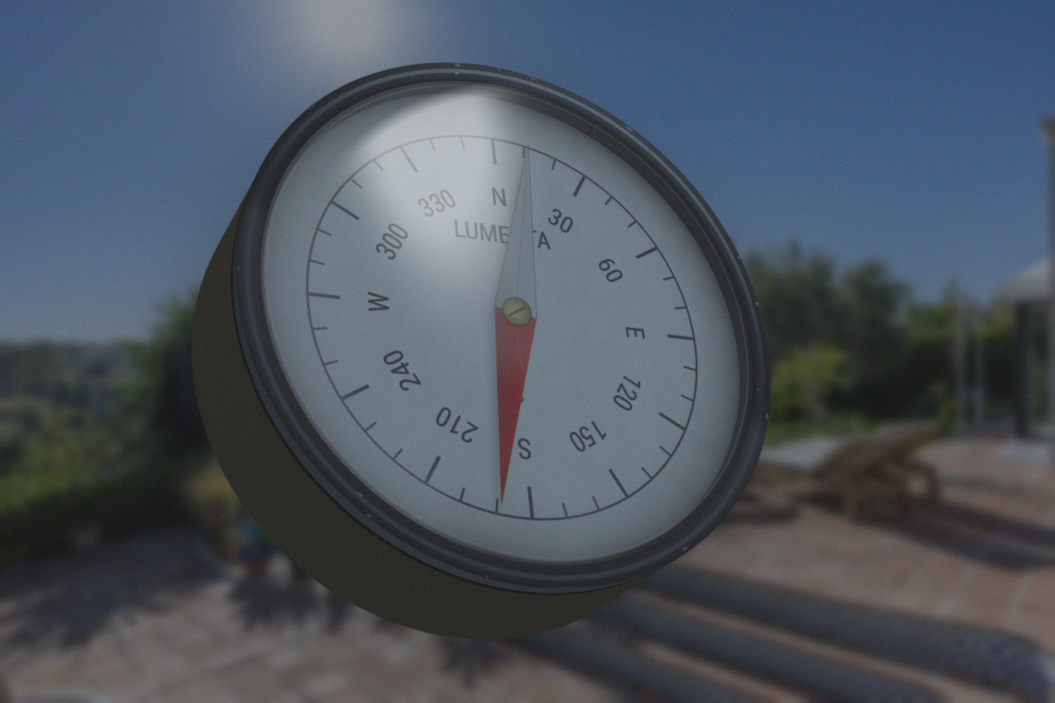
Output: 190 (°)
